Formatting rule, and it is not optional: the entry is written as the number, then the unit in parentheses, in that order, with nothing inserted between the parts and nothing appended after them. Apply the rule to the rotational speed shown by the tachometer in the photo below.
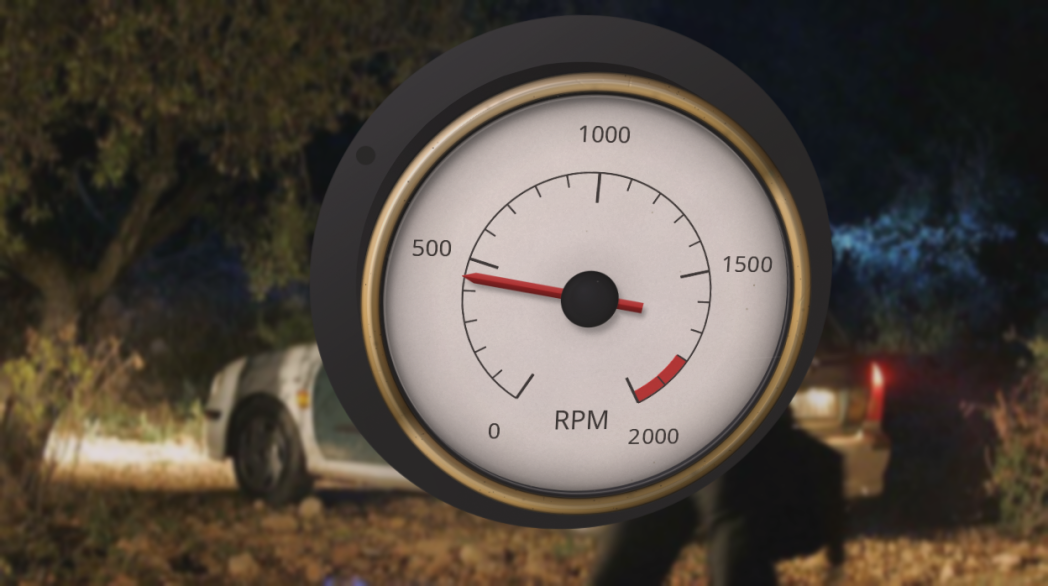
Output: 450 (rpm)
